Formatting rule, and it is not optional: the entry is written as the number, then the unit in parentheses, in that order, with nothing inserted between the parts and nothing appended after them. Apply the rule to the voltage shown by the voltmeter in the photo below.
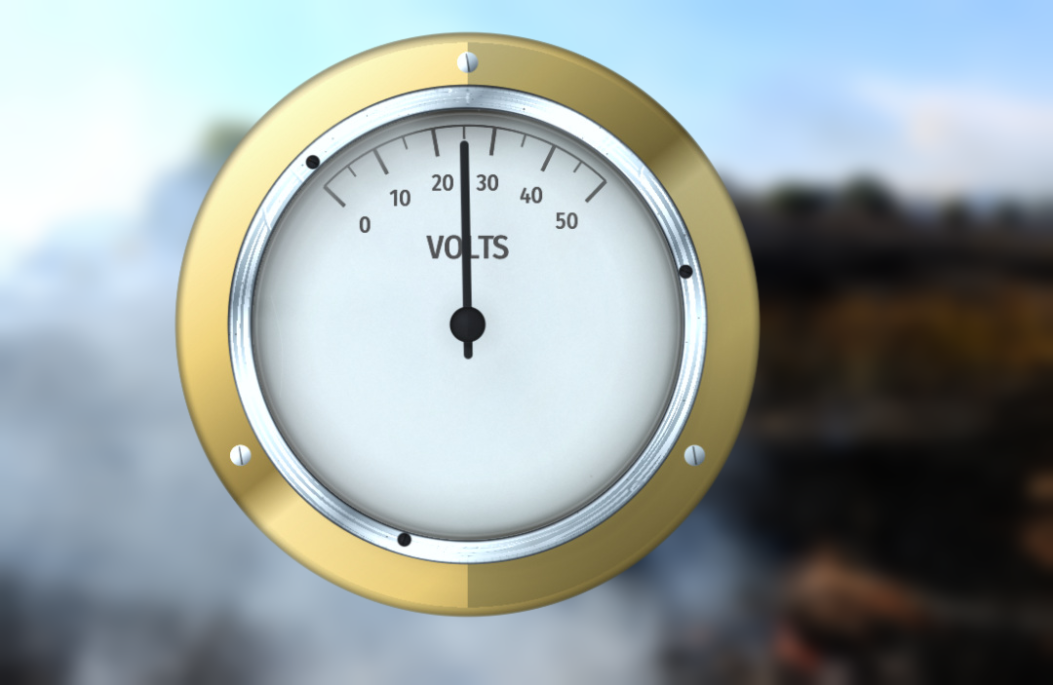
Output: 25 (V)
